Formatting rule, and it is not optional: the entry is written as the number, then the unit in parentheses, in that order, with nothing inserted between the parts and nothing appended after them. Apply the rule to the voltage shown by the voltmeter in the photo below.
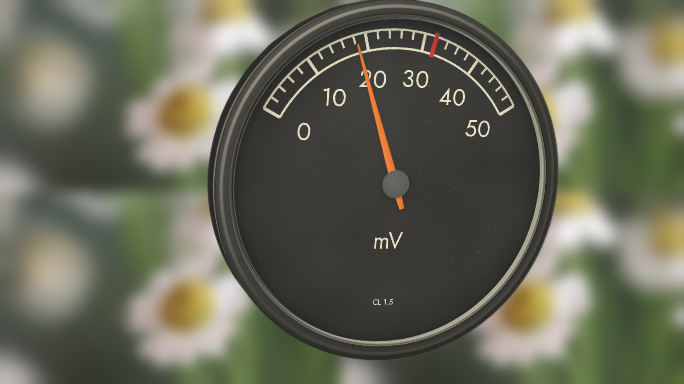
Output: 18 (mV)
